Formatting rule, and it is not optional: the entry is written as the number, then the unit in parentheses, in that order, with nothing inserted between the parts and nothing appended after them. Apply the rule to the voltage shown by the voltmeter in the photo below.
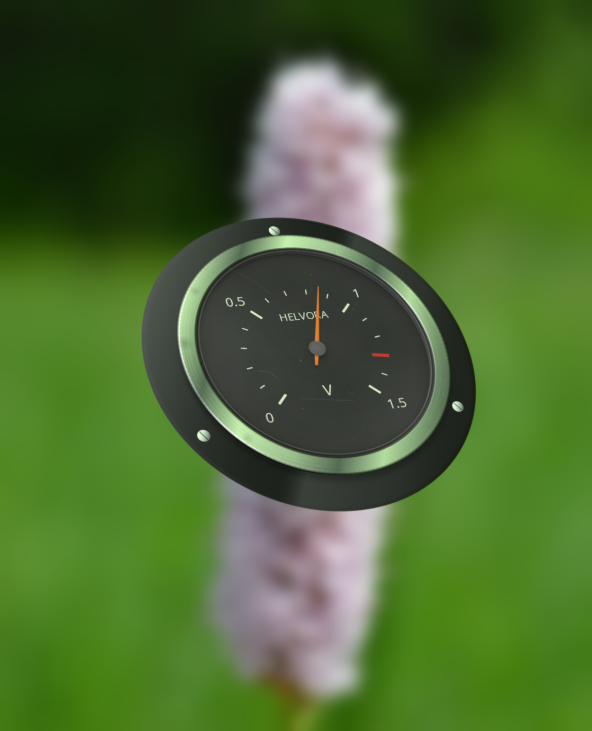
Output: 0.85 (V)
